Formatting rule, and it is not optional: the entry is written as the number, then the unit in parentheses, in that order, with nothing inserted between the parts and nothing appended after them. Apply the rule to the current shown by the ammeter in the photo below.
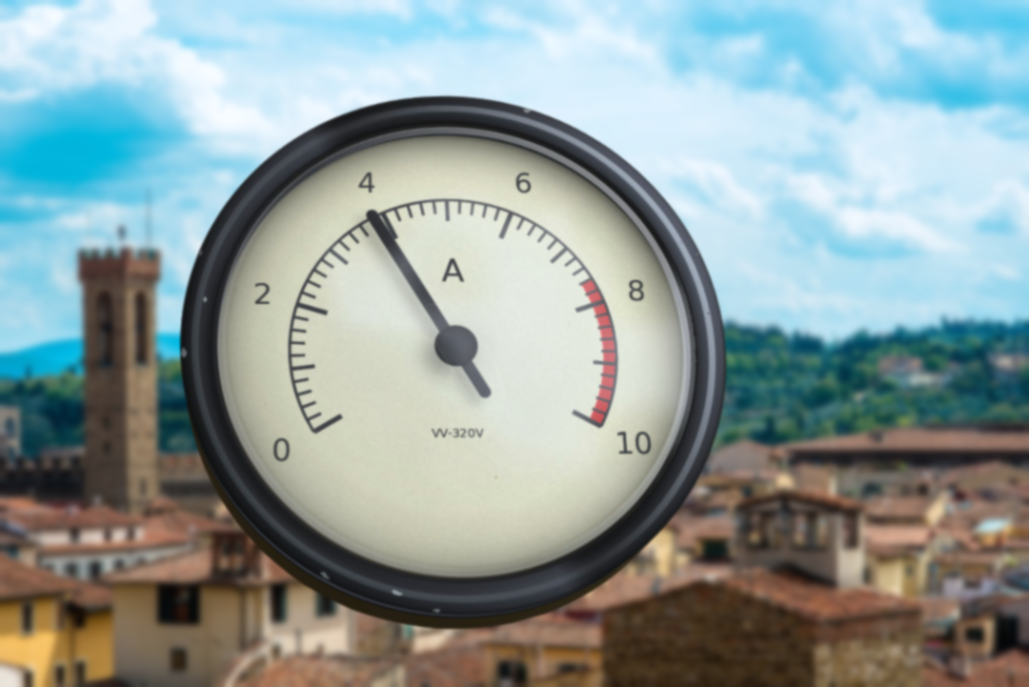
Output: 3.8 (A)
